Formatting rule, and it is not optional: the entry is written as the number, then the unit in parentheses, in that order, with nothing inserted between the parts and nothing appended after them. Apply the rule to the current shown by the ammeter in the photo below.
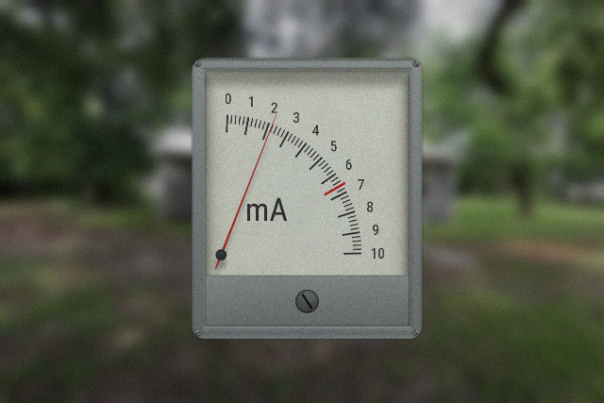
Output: 2.2 (mA)
